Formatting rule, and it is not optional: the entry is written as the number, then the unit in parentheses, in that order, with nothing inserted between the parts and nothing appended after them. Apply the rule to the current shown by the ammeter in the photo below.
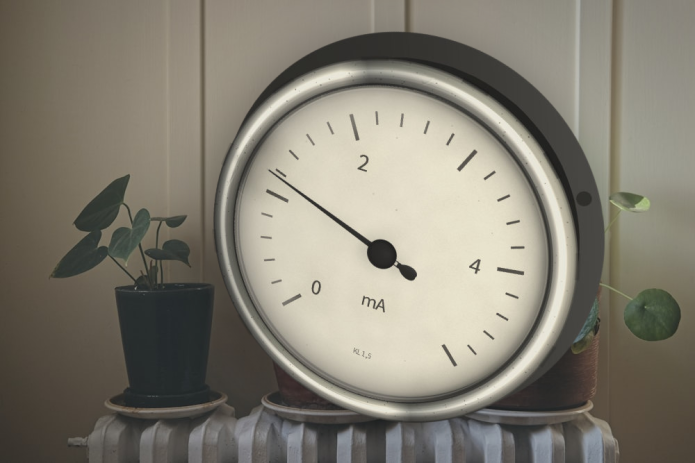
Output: 1.2 (mA)
